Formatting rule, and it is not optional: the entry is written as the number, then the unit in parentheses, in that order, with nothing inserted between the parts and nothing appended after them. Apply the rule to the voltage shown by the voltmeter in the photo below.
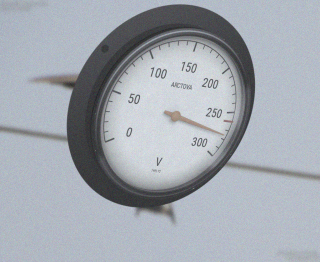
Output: 275 (V)
